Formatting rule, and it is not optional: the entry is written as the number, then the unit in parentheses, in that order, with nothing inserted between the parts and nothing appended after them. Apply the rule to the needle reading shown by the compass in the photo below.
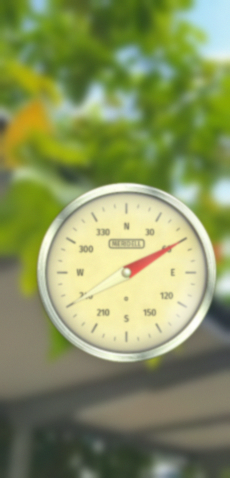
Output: 60 (°)
